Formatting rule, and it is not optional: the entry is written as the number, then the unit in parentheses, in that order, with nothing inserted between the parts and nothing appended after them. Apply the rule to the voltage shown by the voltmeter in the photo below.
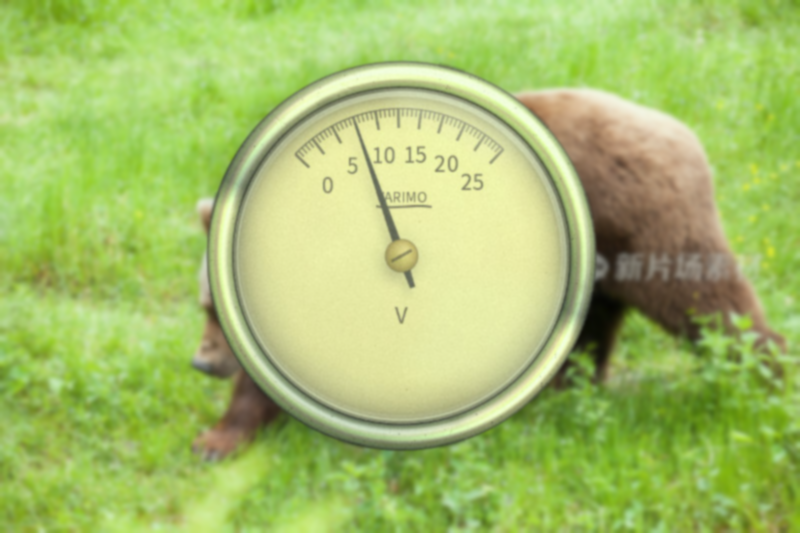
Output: 7.5 (V)
